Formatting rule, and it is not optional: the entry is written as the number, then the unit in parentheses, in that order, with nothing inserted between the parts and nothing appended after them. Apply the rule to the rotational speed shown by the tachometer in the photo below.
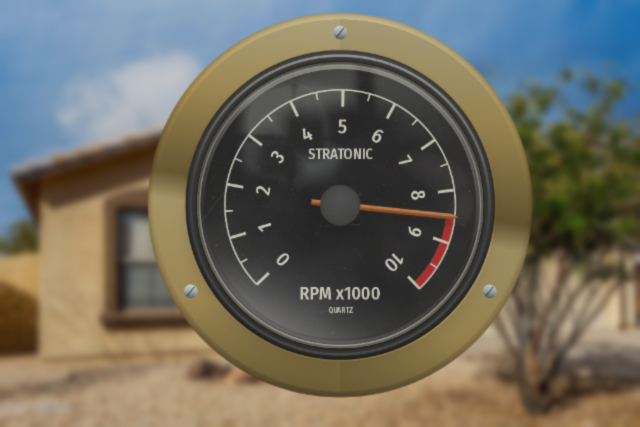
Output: 8500 (rpm)
